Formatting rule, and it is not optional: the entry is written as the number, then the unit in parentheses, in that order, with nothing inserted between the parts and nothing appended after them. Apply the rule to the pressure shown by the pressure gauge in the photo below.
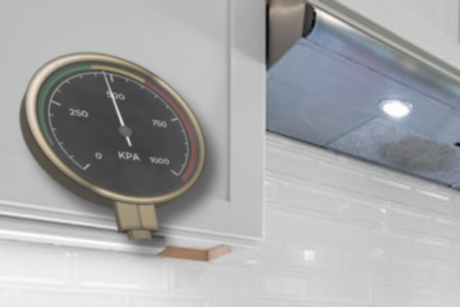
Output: 475 (kPa)
